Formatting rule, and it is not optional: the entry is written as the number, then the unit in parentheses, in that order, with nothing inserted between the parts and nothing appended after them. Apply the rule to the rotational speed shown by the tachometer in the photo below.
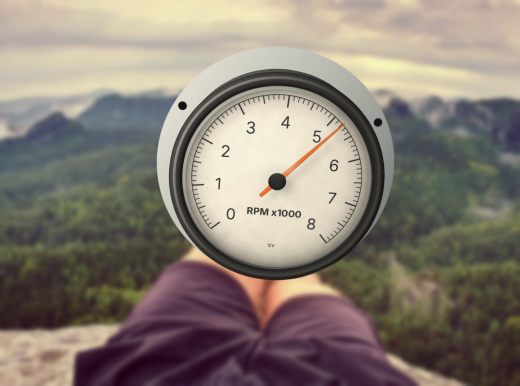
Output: 5200 (rpm)
